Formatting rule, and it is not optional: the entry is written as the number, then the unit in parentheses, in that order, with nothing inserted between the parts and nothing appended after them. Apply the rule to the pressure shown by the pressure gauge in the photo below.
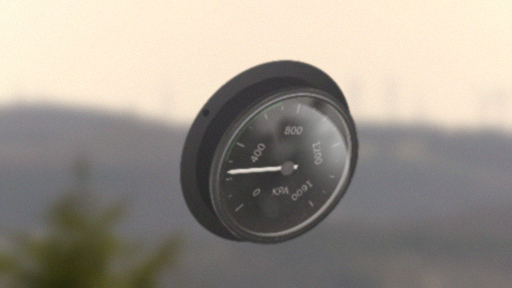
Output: 250 (kPa)
